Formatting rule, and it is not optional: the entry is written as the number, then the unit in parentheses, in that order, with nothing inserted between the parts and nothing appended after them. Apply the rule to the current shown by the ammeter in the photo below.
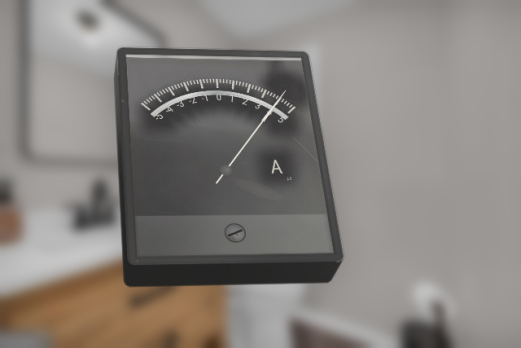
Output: 4 (A)
